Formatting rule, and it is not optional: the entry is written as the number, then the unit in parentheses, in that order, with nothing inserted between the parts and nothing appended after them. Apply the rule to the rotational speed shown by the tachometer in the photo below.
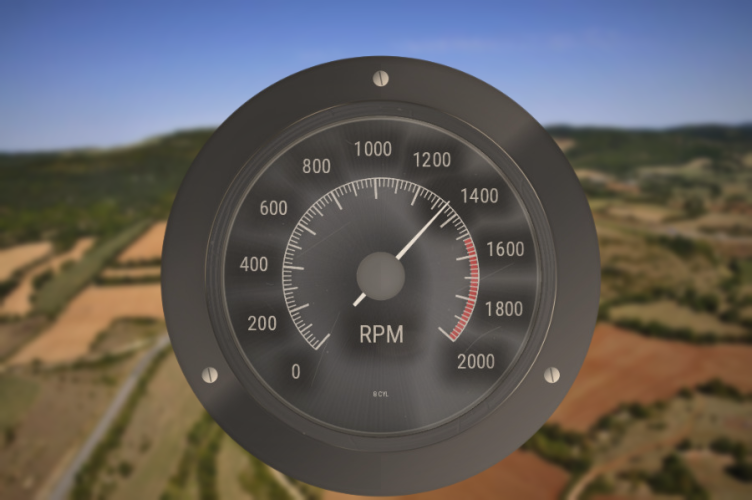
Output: 1340 (rpm)
